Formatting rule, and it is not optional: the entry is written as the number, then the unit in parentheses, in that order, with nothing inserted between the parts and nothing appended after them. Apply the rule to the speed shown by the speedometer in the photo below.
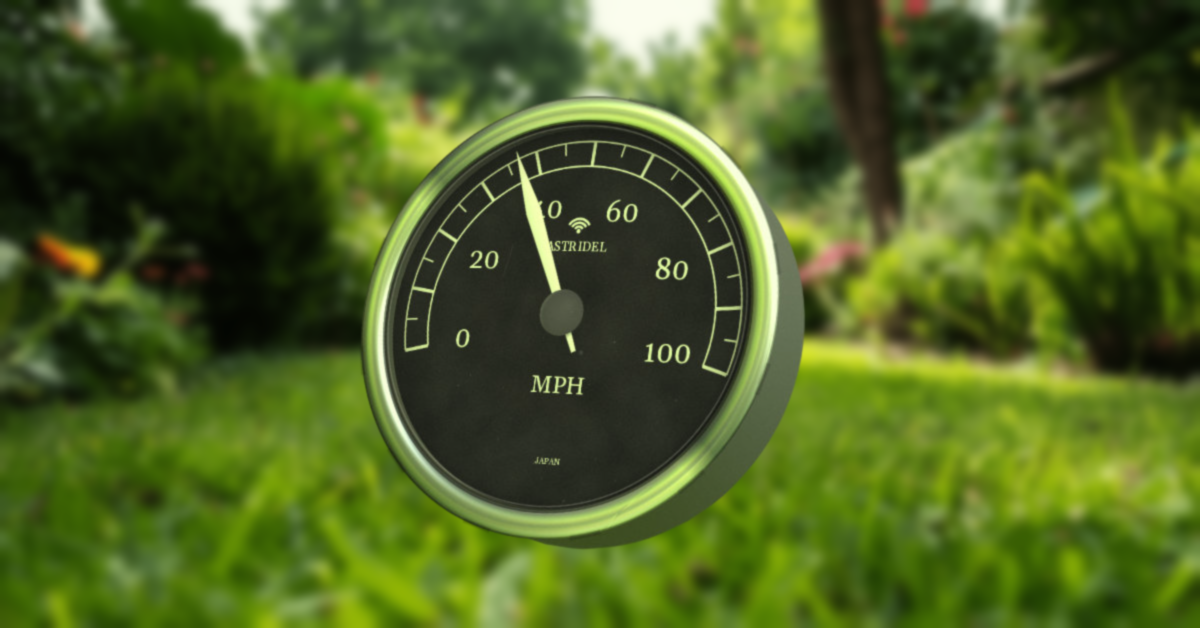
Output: 37.5 (mph)
